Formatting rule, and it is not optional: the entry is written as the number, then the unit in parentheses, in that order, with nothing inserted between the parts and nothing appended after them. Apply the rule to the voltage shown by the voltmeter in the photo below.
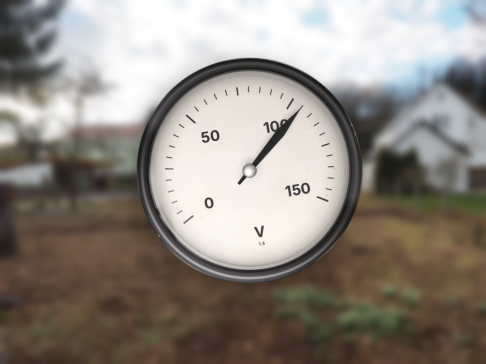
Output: 105 (V)
